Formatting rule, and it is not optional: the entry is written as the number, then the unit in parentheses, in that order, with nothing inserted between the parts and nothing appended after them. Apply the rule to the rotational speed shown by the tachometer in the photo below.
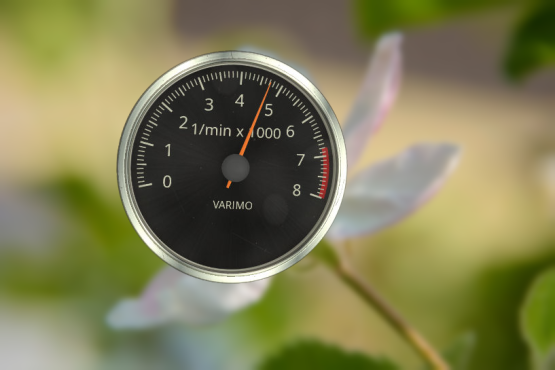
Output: 4700 (rpm)
